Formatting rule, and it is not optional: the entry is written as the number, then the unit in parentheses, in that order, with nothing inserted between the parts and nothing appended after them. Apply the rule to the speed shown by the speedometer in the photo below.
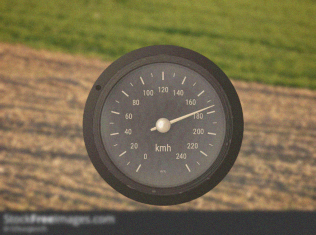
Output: 175 (km/h)
